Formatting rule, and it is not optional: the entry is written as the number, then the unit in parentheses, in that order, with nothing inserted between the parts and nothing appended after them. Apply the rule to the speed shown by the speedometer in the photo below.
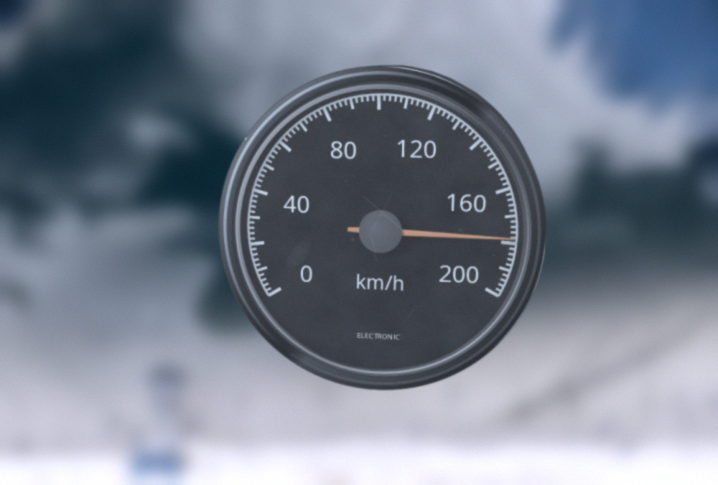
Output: 178 (km/h)
